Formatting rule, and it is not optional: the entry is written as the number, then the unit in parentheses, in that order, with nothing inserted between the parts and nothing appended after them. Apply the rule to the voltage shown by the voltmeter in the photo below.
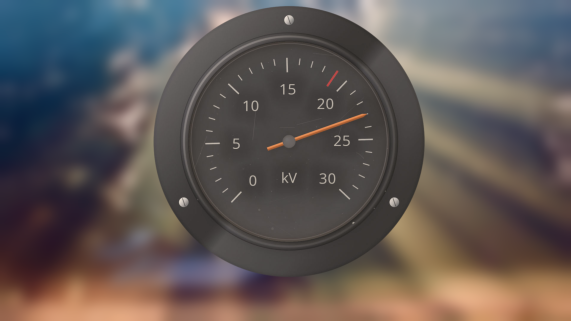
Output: 23 (kV)
